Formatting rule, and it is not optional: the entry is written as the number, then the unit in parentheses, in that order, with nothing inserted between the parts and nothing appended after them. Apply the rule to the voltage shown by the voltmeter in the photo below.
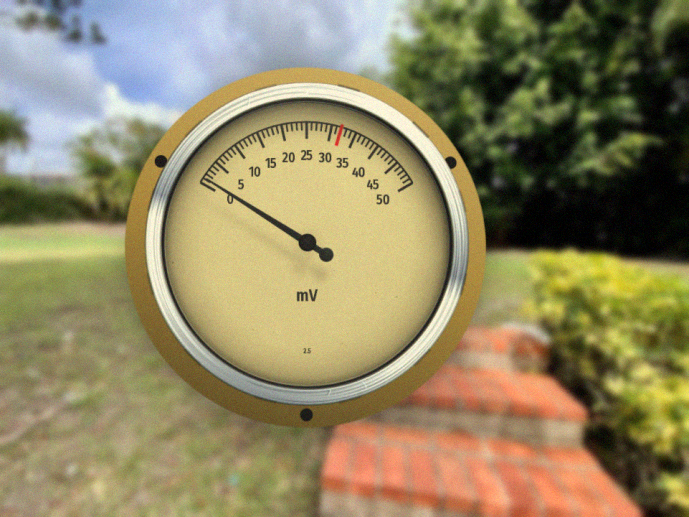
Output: 1 (mV)
